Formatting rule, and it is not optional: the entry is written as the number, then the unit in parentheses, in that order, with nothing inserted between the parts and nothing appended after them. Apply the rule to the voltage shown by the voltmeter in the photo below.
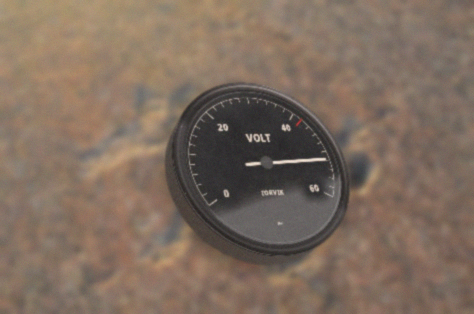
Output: 52 (V)
